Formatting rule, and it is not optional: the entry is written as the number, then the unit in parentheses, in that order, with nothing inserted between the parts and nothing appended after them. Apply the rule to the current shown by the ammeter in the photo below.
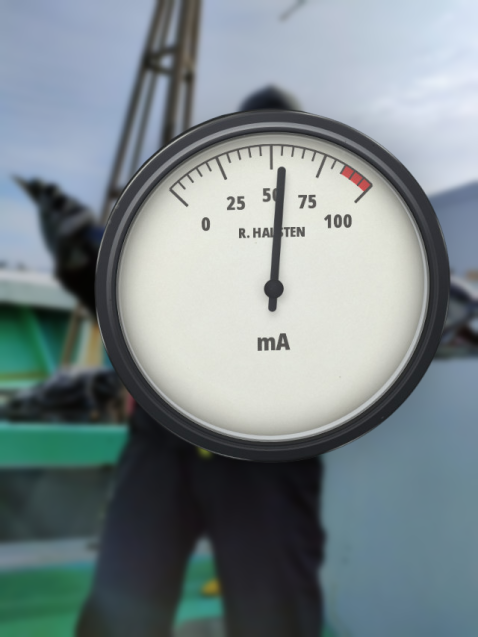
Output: 55 (mA)
